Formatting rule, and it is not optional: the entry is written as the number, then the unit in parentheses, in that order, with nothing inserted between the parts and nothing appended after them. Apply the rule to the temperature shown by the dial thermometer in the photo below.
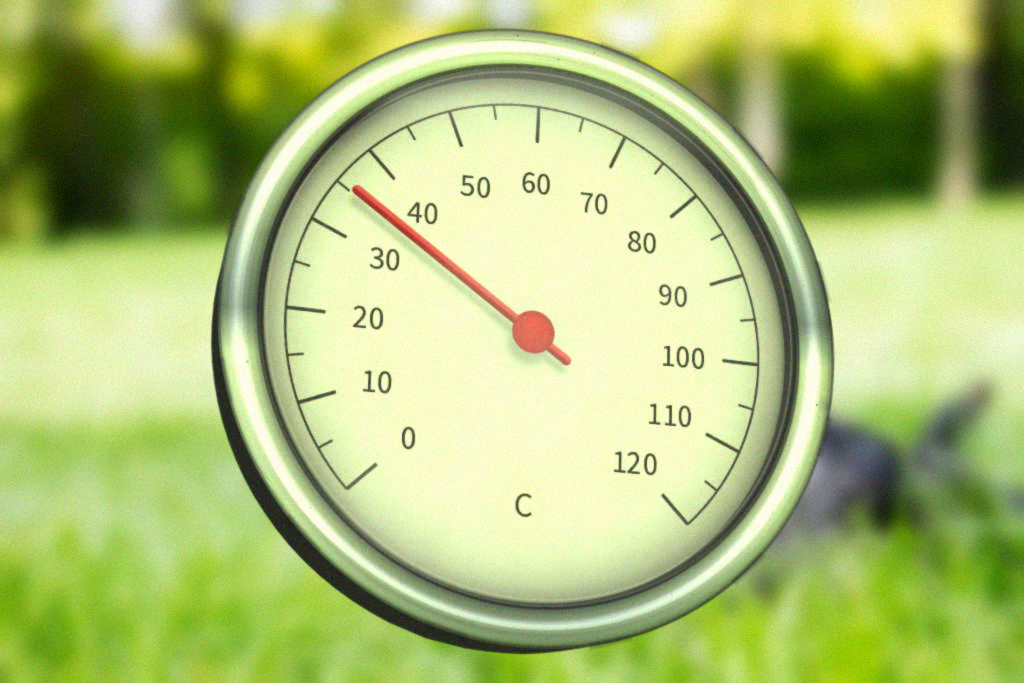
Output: 35 (°C)
